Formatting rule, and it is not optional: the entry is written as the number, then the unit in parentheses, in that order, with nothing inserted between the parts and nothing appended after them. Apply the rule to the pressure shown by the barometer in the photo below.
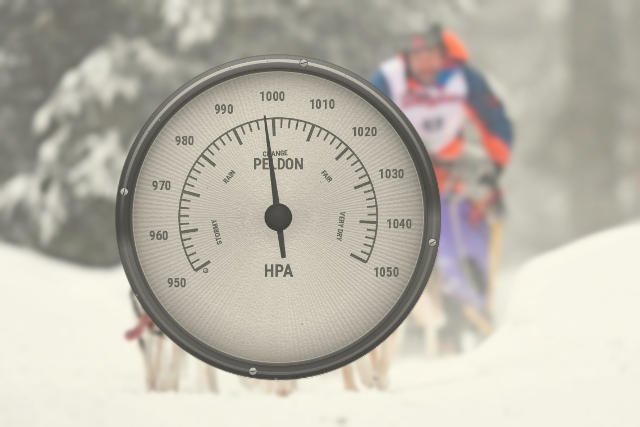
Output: 998 (hPa)
